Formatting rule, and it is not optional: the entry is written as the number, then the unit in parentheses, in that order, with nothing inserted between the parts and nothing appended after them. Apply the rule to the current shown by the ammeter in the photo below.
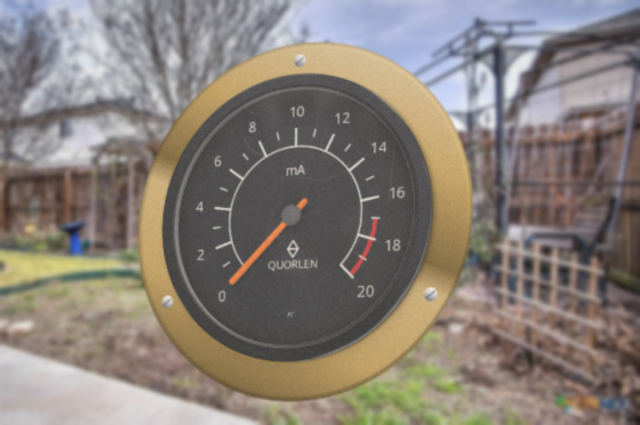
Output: 0 (mA)
